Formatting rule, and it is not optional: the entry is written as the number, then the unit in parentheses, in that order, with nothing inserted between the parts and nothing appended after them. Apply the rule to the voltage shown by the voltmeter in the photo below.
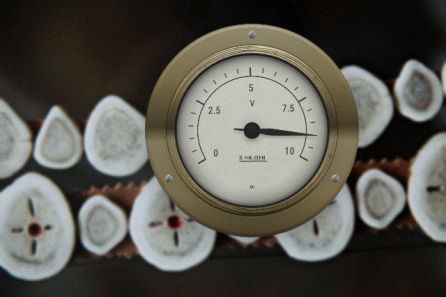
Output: 9 (V)
